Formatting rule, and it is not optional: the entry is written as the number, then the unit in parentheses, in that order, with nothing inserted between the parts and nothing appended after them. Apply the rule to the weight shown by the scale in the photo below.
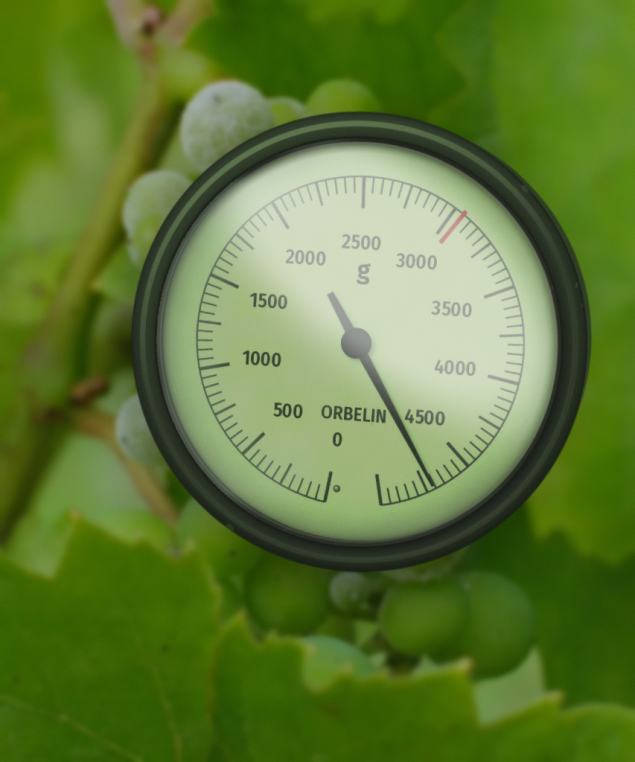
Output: 4700 (g)
